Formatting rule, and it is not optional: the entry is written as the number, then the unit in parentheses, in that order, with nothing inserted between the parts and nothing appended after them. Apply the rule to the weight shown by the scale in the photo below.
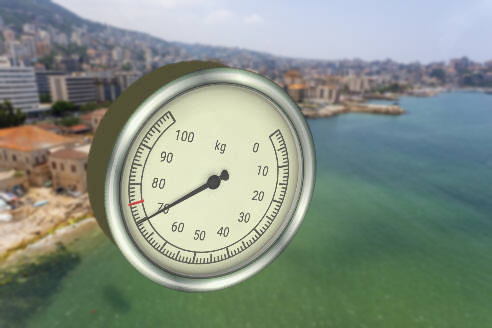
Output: 70 (kg)
